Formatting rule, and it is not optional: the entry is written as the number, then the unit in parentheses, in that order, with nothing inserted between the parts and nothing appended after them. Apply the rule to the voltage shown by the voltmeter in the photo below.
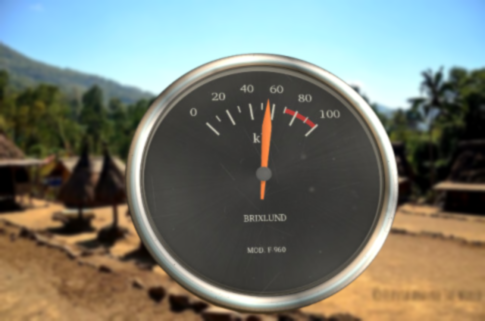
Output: 55 (kV)
